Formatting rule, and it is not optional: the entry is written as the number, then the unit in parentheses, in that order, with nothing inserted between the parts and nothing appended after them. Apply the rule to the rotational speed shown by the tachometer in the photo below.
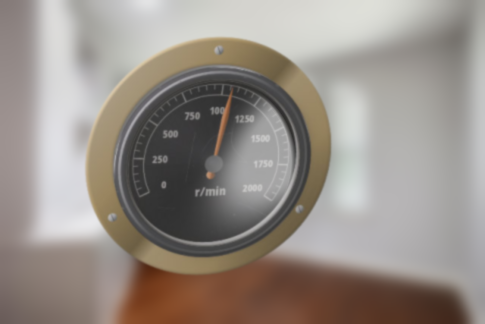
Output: 1050 (rpm)
